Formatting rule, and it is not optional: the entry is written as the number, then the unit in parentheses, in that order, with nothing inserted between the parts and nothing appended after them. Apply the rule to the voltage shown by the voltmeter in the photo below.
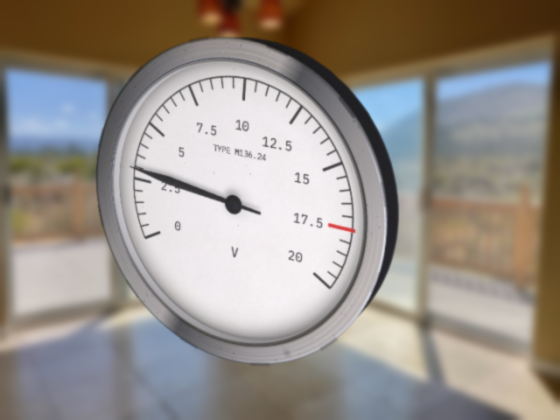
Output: 3 (V)
